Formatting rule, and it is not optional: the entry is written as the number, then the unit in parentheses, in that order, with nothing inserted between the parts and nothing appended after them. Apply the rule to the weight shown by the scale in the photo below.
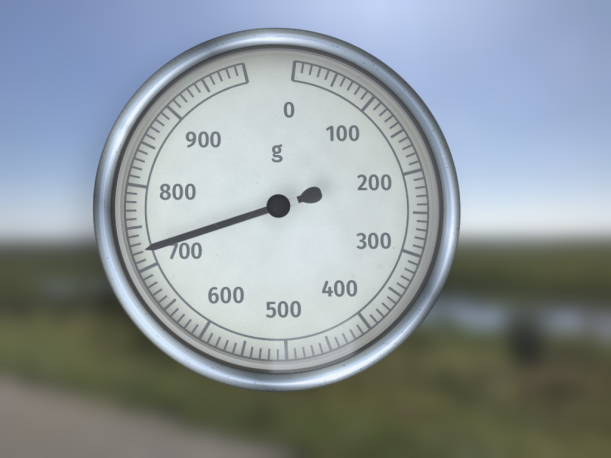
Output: 720 (g)
